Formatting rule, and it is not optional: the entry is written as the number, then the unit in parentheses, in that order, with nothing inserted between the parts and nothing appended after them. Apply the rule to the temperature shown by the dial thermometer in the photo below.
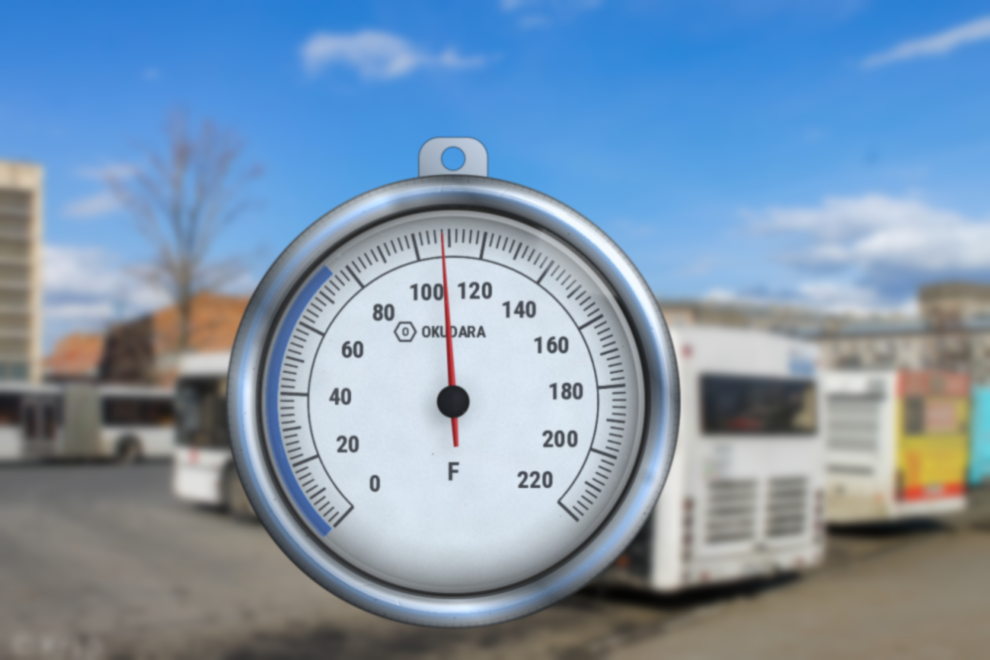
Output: 108 (°F)
